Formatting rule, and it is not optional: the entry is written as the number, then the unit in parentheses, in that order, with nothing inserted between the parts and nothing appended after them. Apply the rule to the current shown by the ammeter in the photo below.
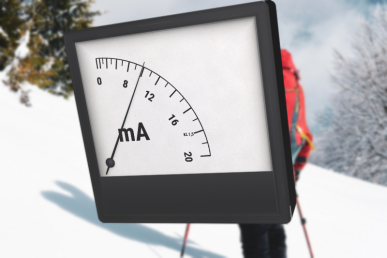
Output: 10 (mA)
